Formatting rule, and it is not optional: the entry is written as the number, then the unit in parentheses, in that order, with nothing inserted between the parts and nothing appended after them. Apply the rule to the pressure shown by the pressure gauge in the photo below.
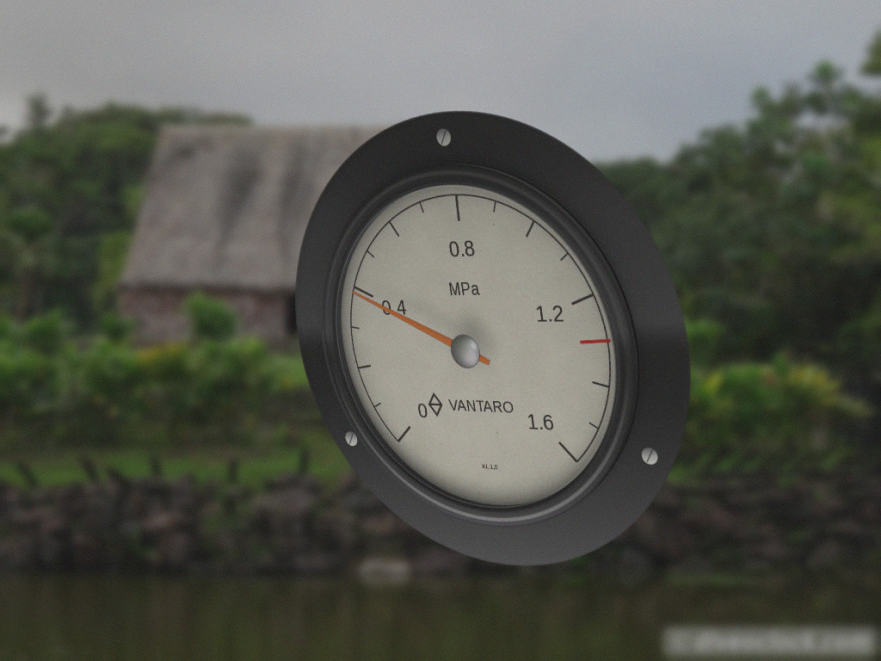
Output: 0.4 (MPa)
